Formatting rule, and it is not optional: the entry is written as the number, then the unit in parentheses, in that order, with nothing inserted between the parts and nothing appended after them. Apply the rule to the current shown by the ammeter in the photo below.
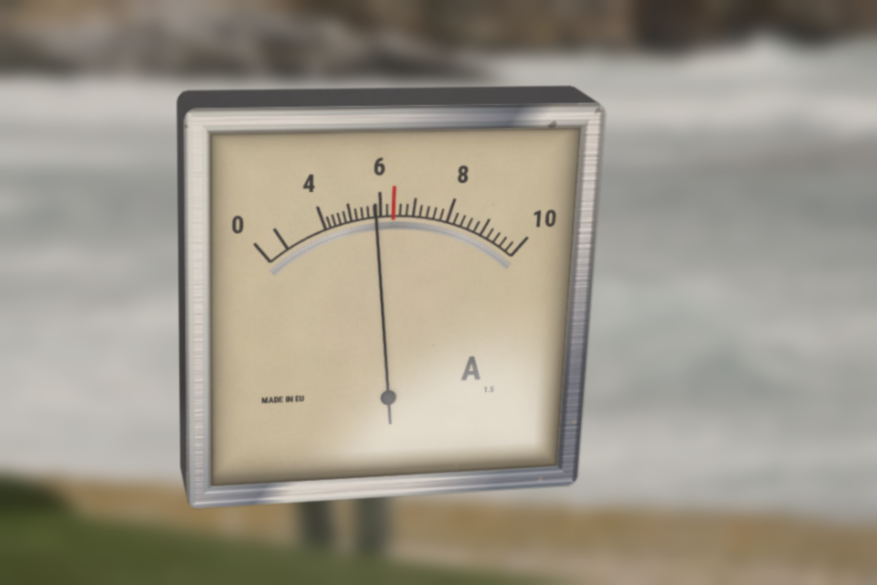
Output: 5.8 (A)
